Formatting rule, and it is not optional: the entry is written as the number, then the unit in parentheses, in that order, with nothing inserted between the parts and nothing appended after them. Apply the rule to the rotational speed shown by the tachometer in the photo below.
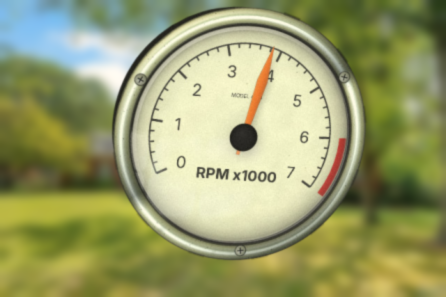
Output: 3800 (rpm)
